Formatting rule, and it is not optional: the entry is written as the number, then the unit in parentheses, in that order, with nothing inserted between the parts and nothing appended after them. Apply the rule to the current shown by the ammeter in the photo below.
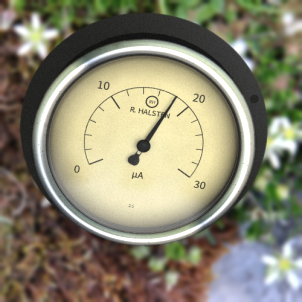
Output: 18 (µA)
